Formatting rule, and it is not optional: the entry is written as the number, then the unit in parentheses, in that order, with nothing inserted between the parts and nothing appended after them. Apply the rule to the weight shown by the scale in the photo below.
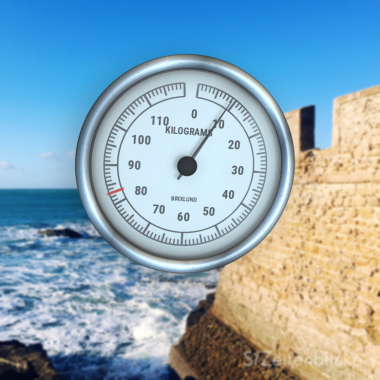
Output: 9 (kg)
